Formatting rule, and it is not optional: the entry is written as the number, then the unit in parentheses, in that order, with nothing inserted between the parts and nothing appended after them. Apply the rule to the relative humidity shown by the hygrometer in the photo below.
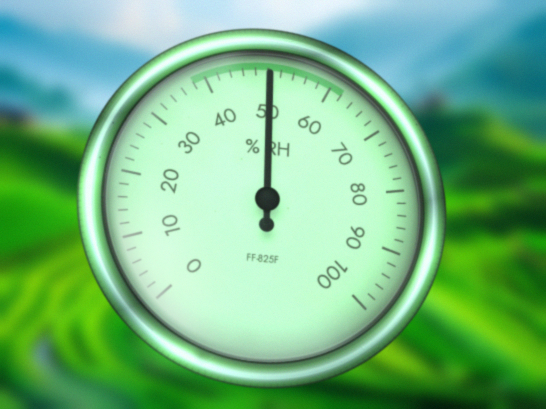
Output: 50 (%)
